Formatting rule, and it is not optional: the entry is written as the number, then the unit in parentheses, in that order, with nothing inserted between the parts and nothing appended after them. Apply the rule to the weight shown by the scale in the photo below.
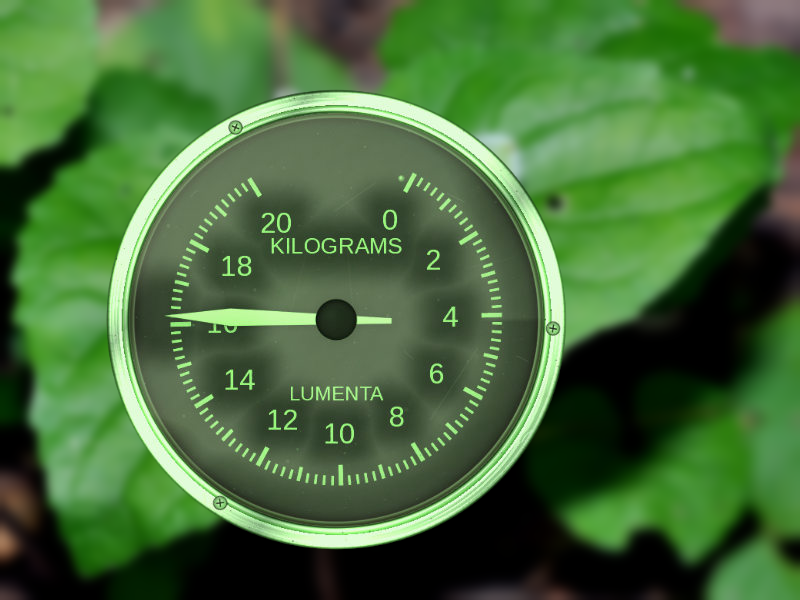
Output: 16.2 (kg)
